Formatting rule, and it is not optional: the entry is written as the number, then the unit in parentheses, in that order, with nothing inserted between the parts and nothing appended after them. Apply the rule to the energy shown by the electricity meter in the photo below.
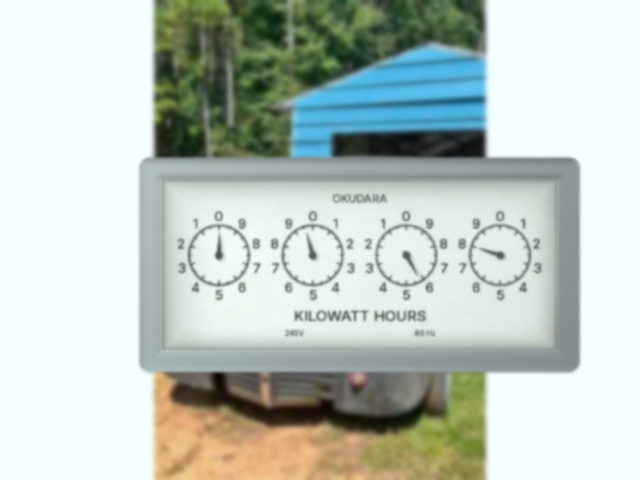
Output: 9958 (kWh)
